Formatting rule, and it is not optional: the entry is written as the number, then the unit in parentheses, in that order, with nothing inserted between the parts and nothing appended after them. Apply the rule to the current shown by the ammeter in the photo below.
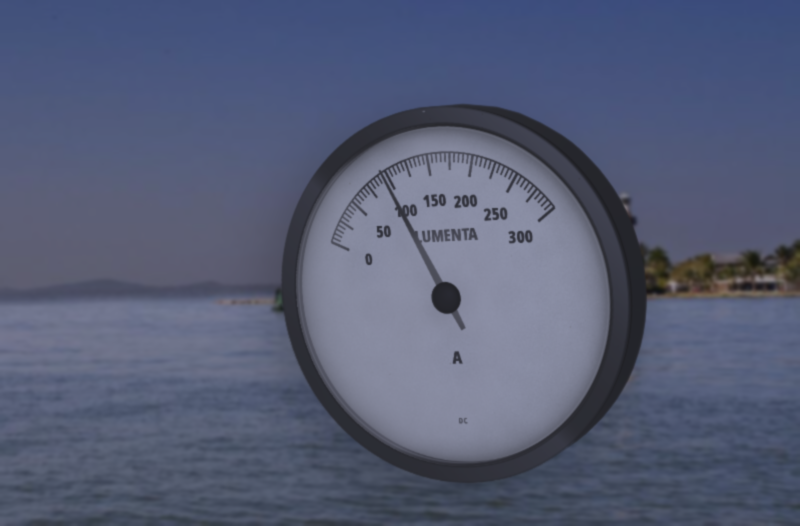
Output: 100 (A)
